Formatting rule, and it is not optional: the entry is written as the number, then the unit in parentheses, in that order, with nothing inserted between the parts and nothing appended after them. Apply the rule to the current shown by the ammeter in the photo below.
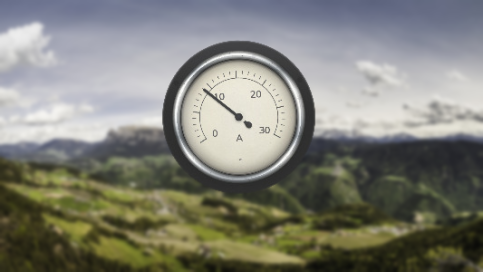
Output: 9 (A)
